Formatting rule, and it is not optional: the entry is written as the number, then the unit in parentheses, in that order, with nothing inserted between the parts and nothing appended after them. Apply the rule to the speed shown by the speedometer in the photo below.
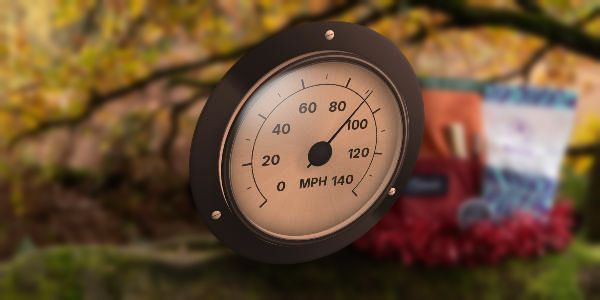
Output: 90 (mph)
